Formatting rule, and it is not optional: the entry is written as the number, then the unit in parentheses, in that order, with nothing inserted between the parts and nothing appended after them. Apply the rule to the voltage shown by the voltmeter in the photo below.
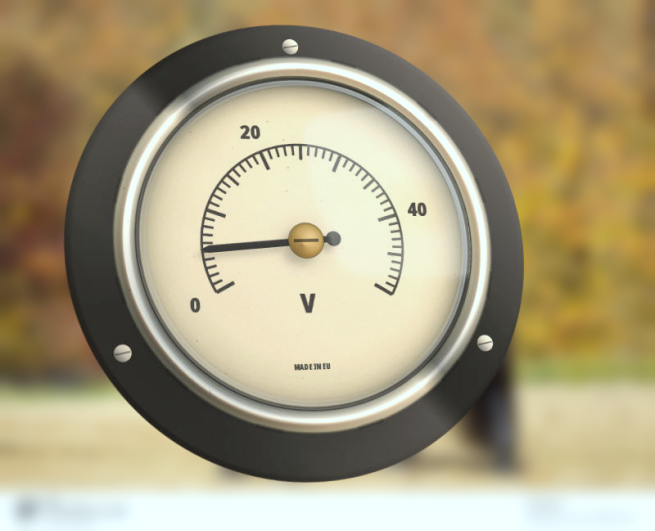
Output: 5 (V)
